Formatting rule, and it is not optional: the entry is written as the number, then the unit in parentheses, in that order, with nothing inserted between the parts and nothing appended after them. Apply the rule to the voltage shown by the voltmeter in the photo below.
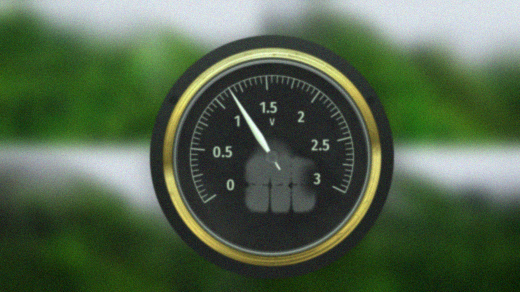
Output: 1.15 (V)
